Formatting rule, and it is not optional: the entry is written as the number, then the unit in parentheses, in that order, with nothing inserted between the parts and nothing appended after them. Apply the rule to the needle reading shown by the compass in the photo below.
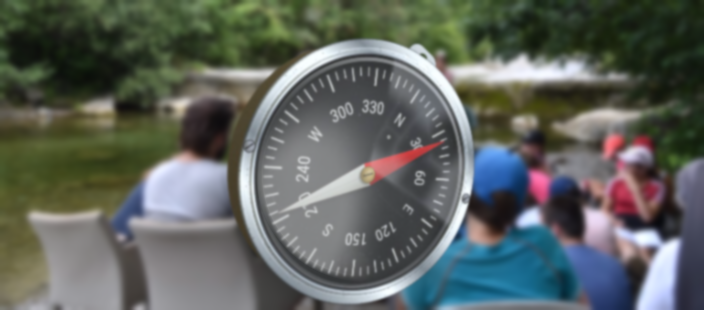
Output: 35 (°)
